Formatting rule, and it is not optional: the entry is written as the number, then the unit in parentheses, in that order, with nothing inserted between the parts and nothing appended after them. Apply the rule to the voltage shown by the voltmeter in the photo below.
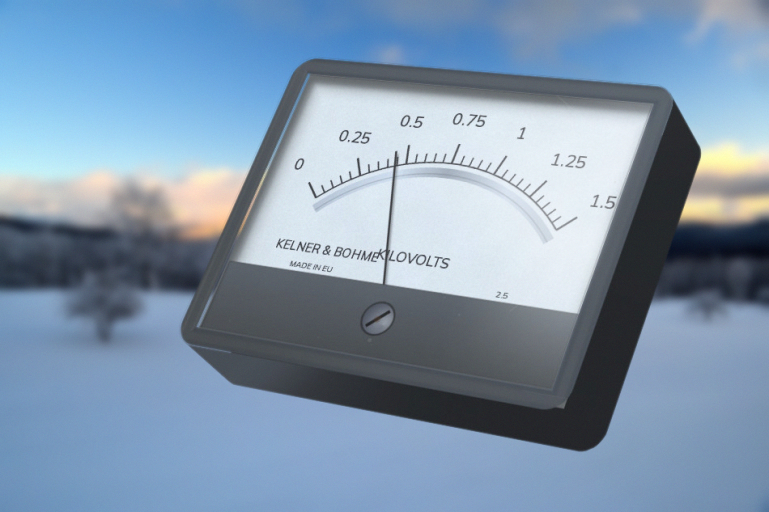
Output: 0.45 (kV)
